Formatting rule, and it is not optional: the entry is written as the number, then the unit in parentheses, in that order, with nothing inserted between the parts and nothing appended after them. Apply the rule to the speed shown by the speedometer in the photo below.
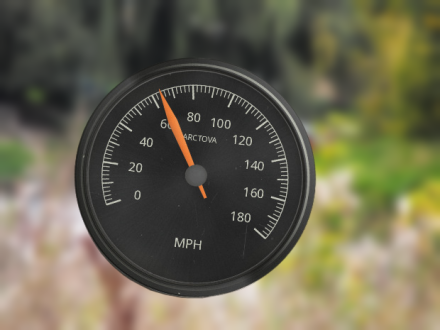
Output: 64 (mph)
